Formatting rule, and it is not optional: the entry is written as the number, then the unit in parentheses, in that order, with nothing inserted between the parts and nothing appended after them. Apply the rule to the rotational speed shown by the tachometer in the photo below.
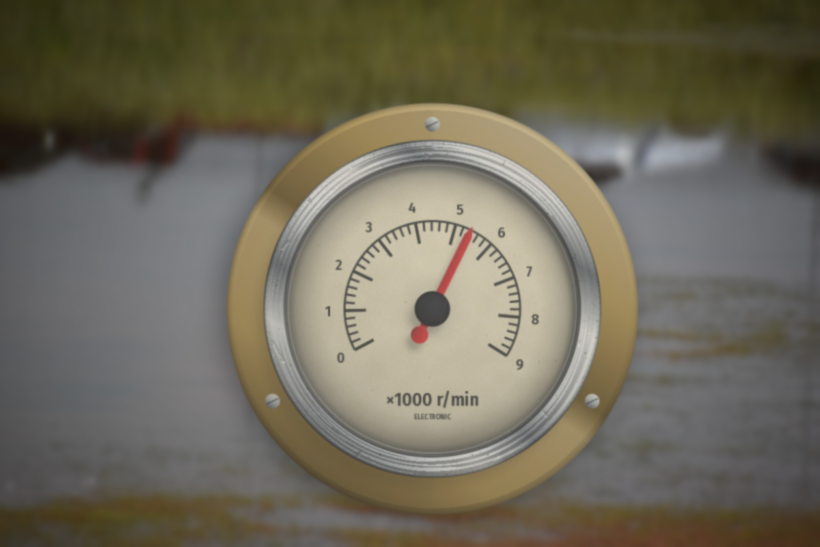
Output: 5400 (rpm)
